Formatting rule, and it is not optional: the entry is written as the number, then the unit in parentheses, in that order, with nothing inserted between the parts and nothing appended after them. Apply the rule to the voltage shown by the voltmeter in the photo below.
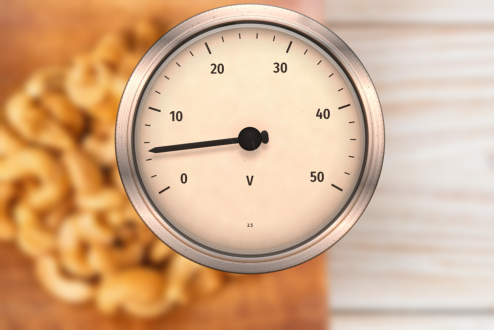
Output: 5 (V)
